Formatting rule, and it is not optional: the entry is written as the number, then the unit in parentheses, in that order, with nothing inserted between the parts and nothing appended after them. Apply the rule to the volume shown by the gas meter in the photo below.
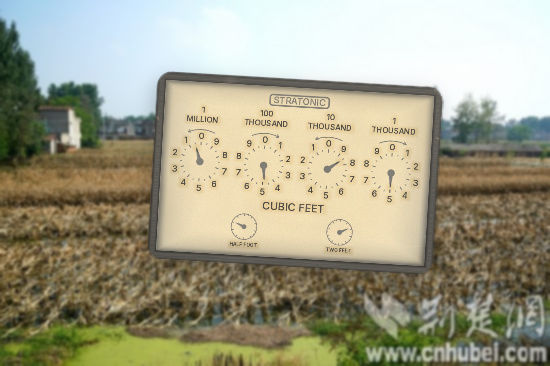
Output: 48500 (ft³)
